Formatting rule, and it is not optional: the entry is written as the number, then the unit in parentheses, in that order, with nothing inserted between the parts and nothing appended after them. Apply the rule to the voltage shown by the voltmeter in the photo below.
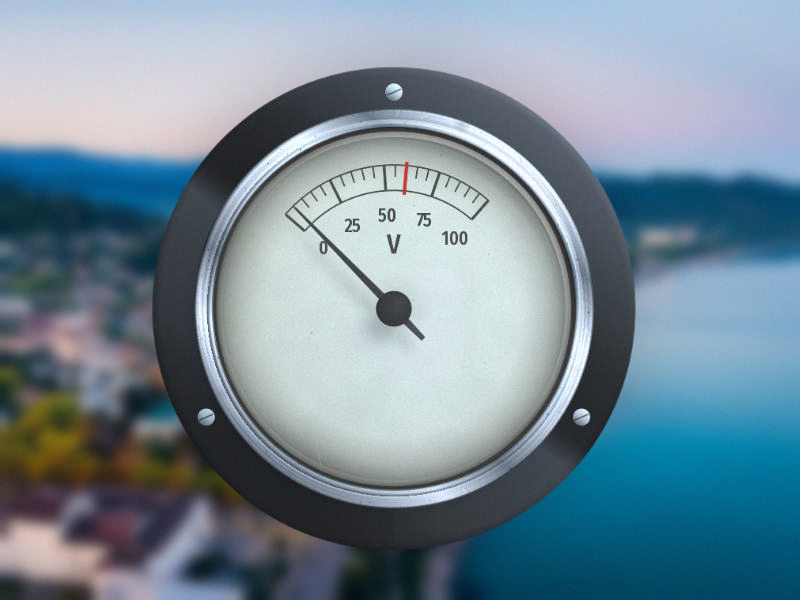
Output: 5 (V)
